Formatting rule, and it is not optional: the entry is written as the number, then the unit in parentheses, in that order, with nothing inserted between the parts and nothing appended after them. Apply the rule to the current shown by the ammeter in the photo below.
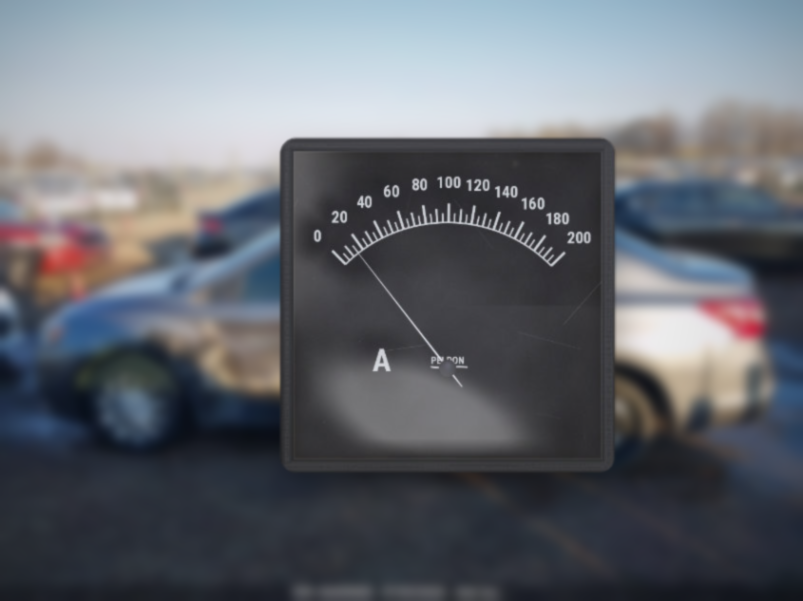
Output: 15 (A)
